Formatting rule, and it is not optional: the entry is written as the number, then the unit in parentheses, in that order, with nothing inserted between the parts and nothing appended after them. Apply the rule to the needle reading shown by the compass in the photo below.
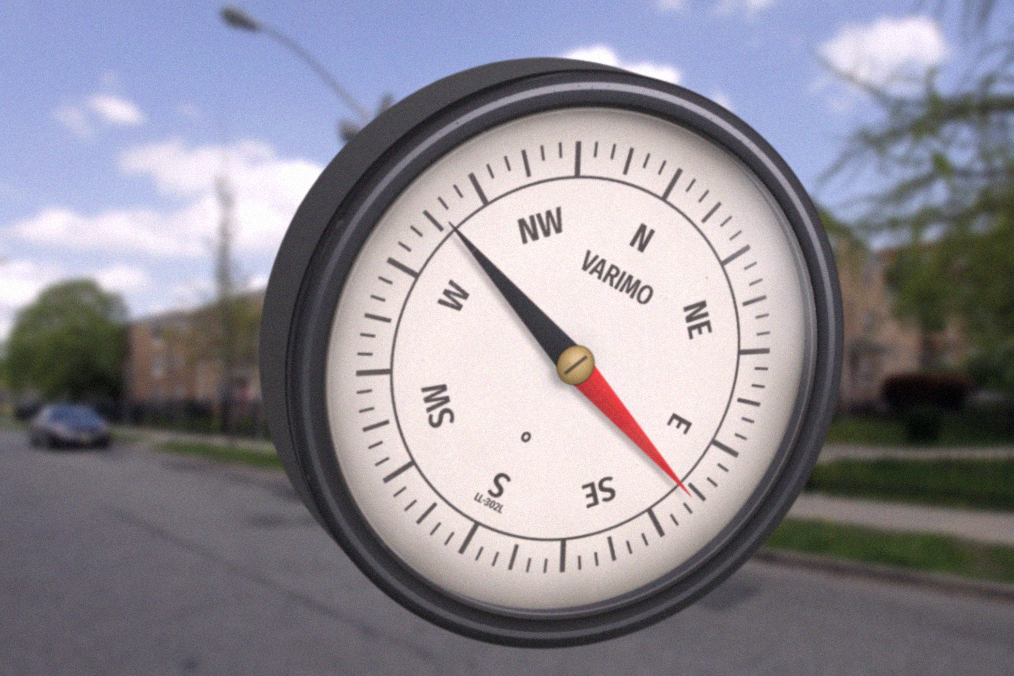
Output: 107.5 (°)
